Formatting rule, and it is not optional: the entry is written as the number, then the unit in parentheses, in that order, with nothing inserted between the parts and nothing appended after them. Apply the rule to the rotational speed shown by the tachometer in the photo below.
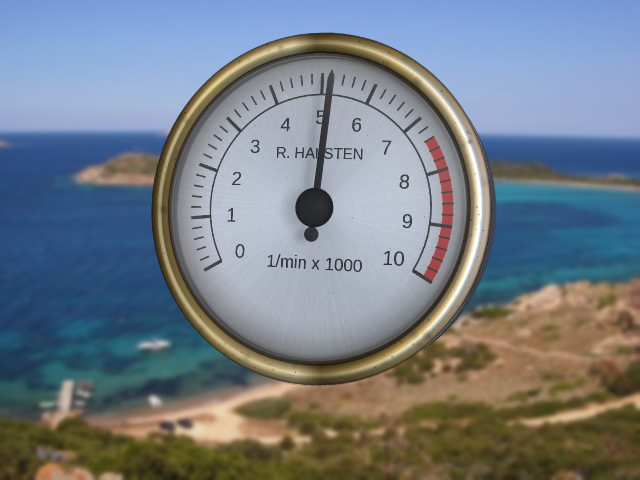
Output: 5200 (rpm)
